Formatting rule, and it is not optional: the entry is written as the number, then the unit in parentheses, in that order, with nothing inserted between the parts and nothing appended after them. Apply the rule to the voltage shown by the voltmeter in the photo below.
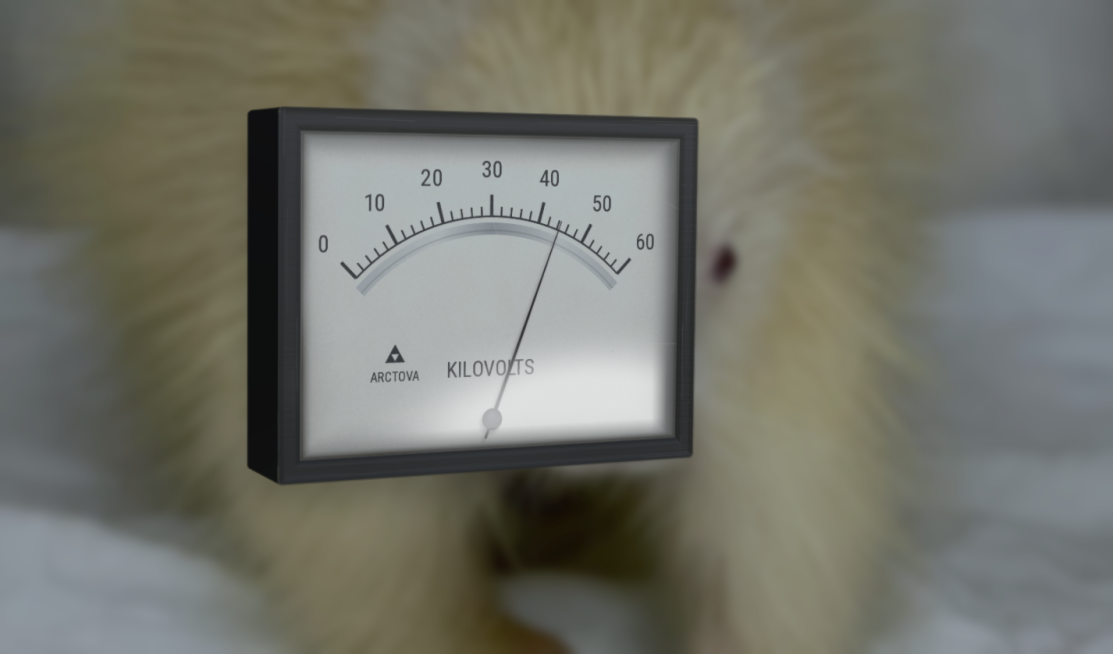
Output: 44 (kV)
